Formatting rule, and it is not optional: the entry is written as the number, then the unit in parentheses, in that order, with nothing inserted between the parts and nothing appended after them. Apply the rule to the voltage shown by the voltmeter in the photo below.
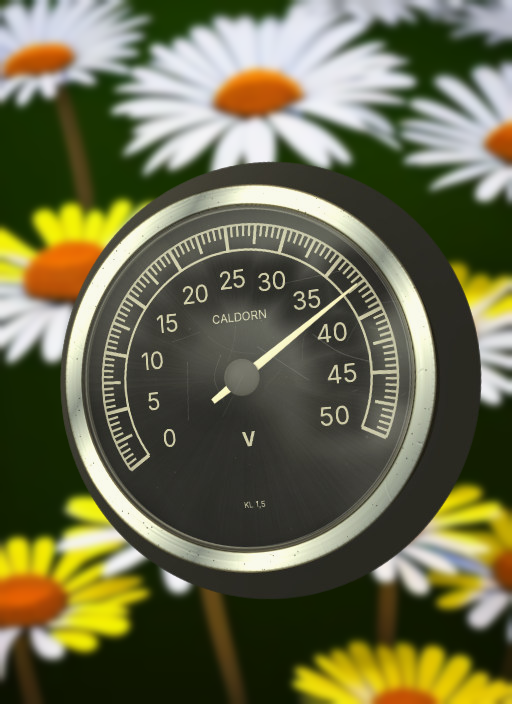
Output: 37.5 (V)
